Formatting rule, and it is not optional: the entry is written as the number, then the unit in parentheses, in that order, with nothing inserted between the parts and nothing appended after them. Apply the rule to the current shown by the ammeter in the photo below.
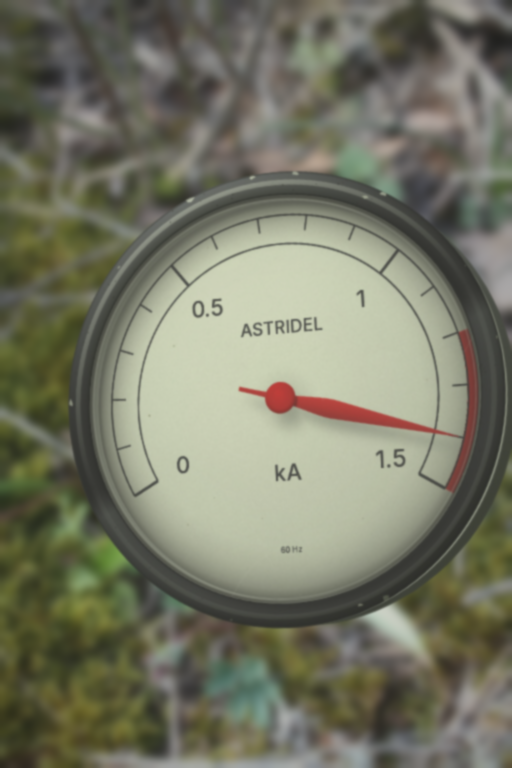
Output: 1.4 (kA)
